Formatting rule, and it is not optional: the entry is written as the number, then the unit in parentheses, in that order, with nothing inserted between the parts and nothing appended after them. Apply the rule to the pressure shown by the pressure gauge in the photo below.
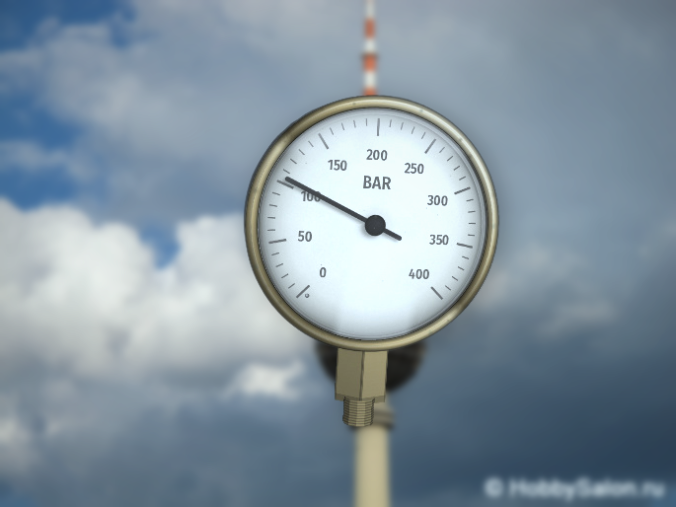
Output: 105 (bar)
